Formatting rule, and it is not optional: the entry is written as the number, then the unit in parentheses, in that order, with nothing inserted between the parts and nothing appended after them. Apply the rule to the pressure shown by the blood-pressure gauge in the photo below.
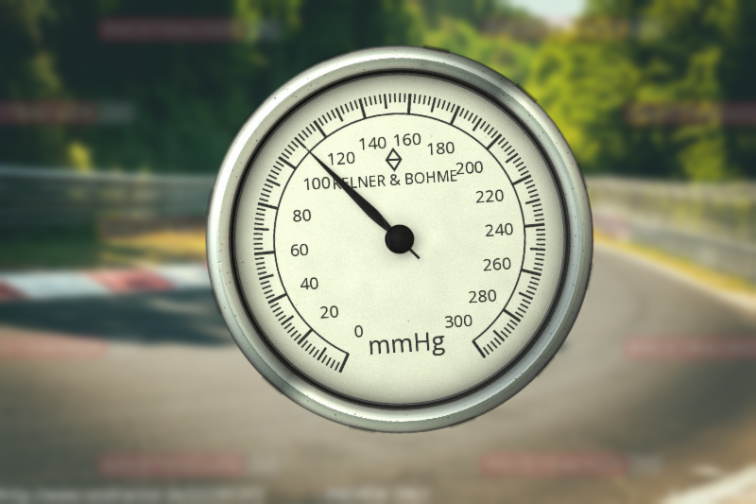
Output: 110 (mmHg)
